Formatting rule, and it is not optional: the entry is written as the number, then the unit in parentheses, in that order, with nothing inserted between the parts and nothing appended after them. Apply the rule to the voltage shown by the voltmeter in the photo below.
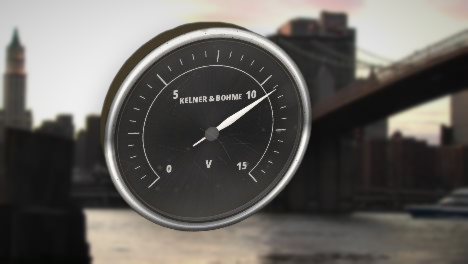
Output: 10.5 (V)
